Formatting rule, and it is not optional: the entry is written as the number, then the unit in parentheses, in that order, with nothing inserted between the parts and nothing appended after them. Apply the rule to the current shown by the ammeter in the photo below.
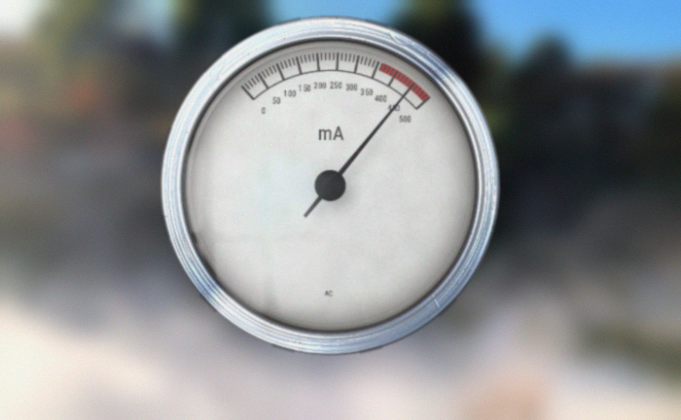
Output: 450 (mA)
